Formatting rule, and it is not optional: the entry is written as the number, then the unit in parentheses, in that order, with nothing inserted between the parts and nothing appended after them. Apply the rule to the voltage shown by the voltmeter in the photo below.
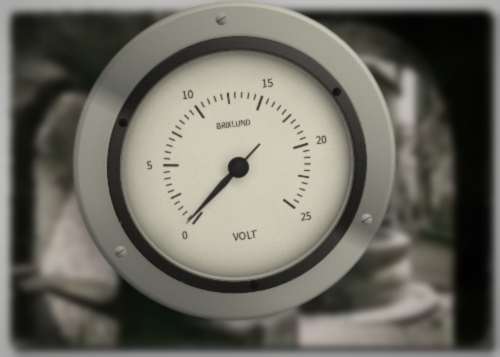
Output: 0.5 (V)
